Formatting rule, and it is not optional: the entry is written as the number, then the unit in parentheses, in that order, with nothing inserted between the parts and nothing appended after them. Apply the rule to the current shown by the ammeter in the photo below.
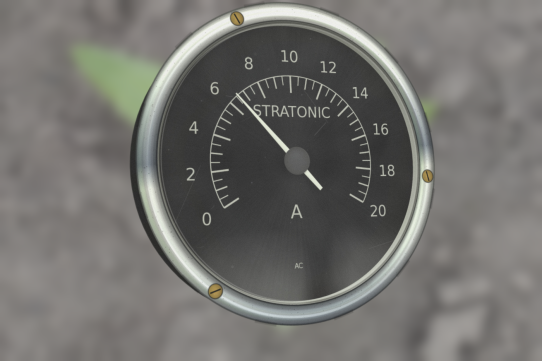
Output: 6.5 (A)
